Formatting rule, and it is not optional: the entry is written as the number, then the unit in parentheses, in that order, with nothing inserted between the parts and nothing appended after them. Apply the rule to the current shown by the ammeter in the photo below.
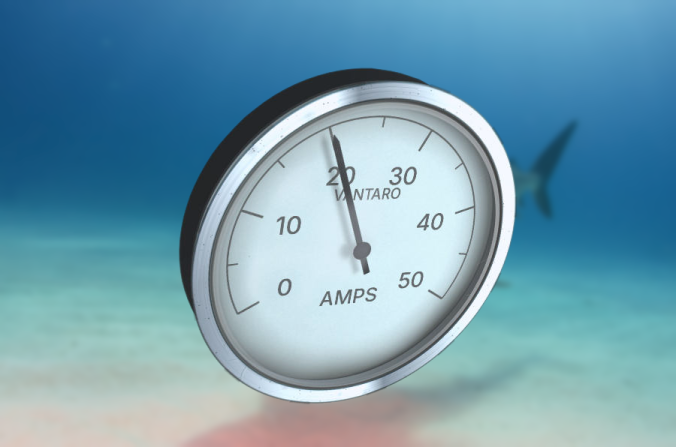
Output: 20 (A)
